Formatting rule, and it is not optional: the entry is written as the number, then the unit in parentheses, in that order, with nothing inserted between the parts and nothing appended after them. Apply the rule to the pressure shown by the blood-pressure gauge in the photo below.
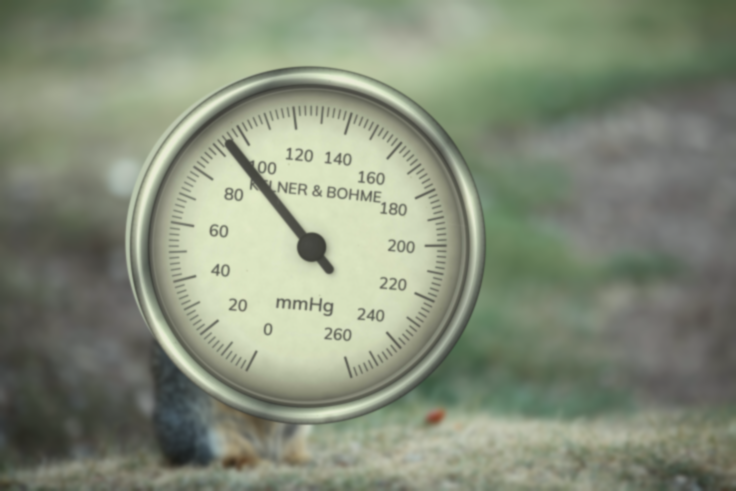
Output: 94 (mmHg)
